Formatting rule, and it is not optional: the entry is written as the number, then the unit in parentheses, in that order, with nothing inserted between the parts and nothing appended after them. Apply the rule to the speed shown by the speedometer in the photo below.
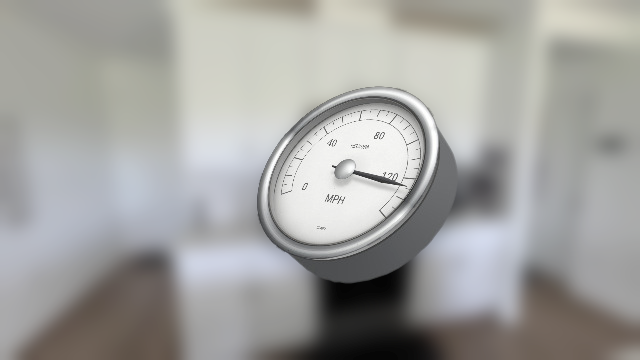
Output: 125 (mph)
